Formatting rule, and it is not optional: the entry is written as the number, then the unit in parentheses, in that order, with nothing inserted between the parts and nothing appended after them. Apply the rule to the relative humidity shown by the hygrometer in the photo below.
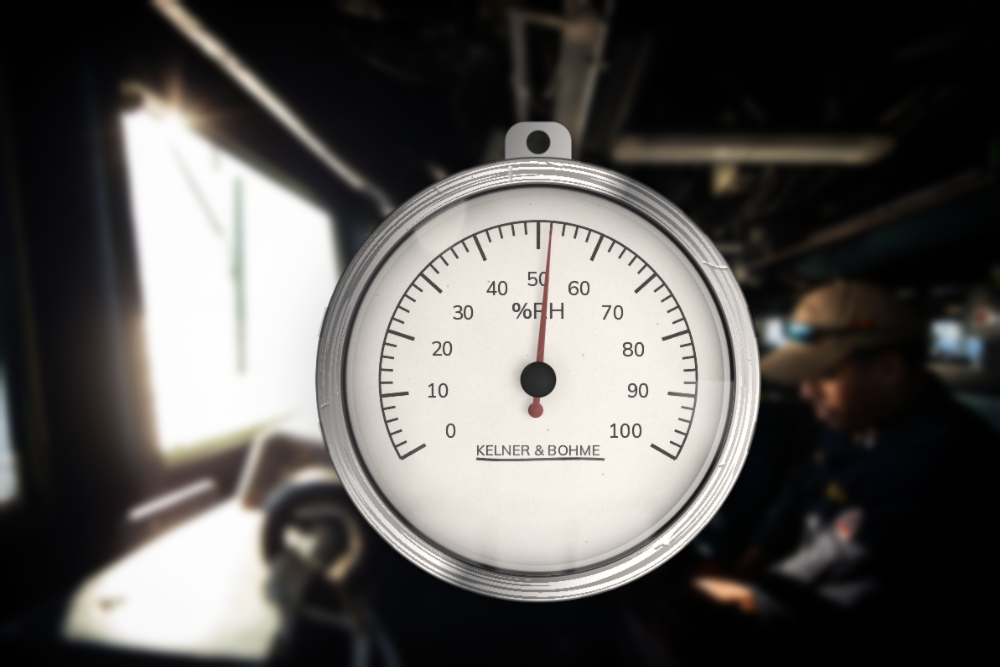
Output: 52 (%)
